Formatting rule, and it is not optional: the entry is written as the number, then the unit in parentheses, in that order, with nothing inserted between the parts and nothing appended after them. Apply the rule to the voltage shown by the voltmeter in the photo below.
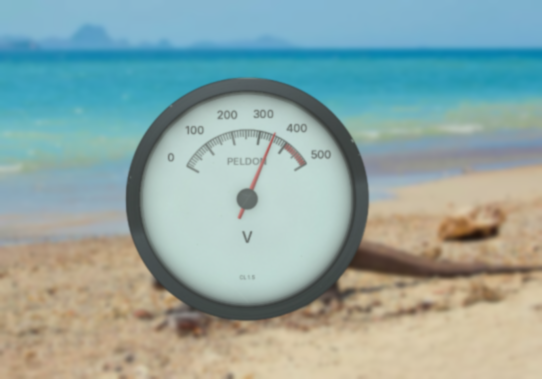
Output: 350 (V)
